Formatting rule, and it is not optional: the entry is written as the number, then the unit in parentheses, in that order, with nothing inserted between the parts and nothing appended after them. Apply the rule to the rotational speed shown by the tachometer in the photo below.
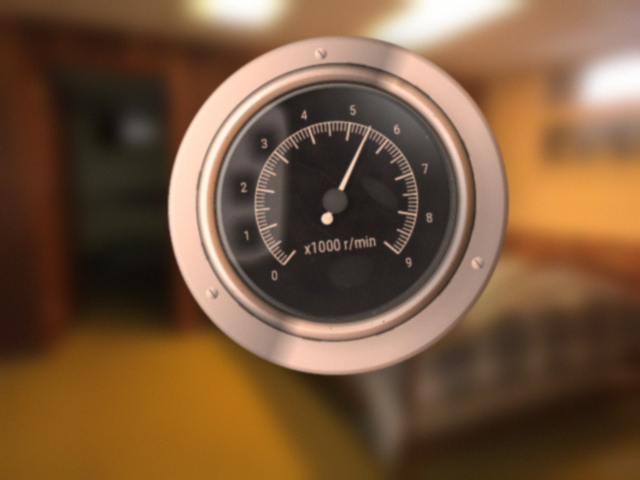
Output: 5500 (rpm)
